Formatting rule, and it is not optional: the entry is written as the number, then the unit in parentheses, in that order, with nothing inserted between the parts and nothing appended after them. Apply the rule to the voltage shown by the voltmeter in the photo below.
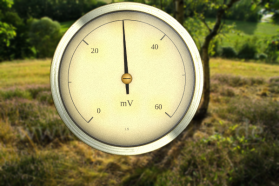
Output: 30 (mV)
